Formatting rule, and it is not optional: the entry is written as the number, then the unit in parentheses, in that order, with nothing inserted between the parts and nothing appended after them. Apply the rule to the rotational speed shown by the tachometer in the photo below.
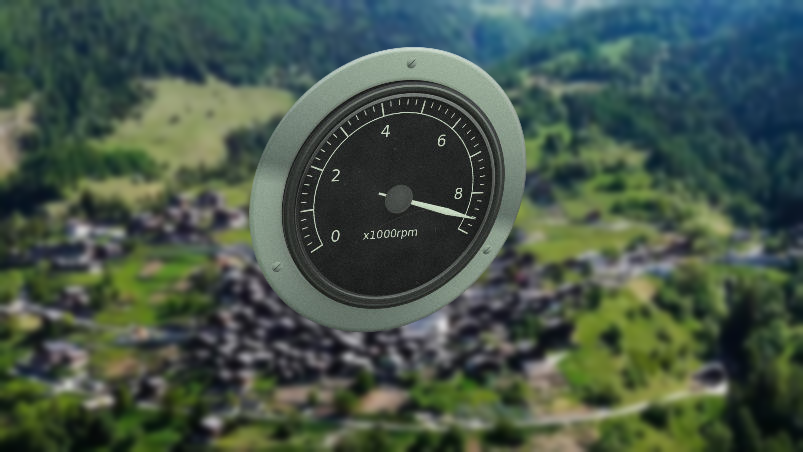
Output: 8600 (rpm)
